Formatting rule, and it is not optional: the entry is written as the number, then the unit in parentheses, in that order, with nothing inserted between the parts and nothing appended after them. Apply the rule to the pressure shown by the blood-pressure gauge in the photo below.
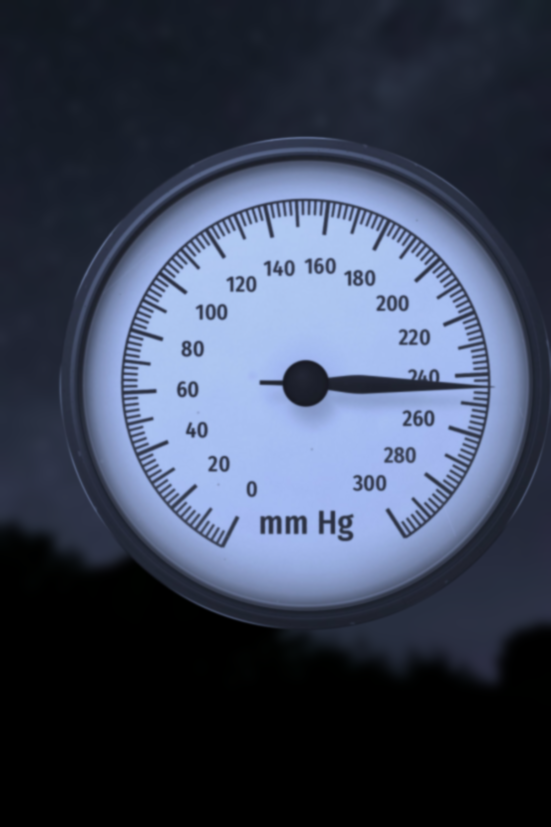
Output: 244 (mmHg)
